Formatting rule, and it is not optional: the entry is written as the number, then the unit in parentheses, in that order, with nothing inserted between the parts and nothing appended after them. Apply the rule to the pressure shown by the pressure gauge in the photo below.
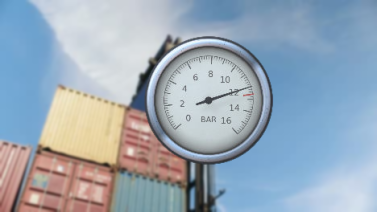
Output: 12 (bar)
